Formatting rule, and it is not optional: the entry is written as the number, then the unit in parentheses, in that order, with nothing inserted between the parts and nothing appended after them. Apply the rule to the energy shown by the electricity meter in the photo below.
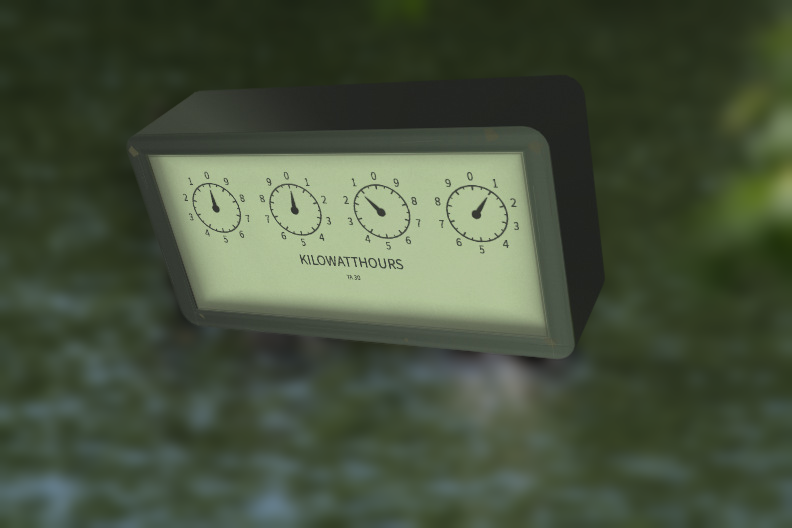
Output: 11 (kWh)
